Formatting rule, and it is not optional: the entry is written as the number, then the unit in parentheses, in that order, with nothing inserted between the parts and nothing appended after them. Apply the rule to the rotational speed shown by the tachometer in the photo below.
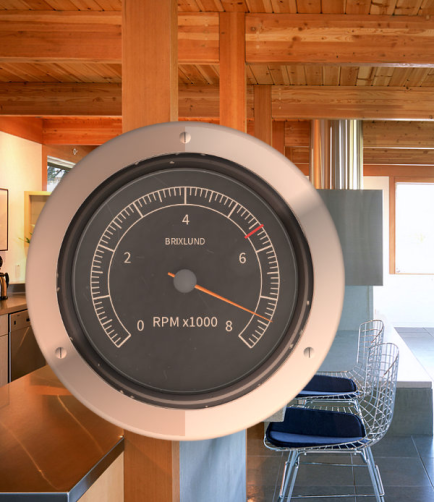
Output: 7400 (rpm)
